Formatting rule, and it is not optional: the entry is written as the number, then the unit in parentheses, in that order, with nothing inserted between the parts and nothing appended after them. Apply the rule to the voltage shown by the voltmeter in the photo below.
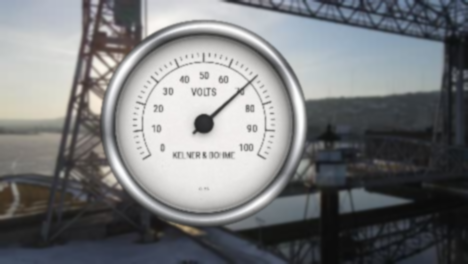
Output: 70 (V)
